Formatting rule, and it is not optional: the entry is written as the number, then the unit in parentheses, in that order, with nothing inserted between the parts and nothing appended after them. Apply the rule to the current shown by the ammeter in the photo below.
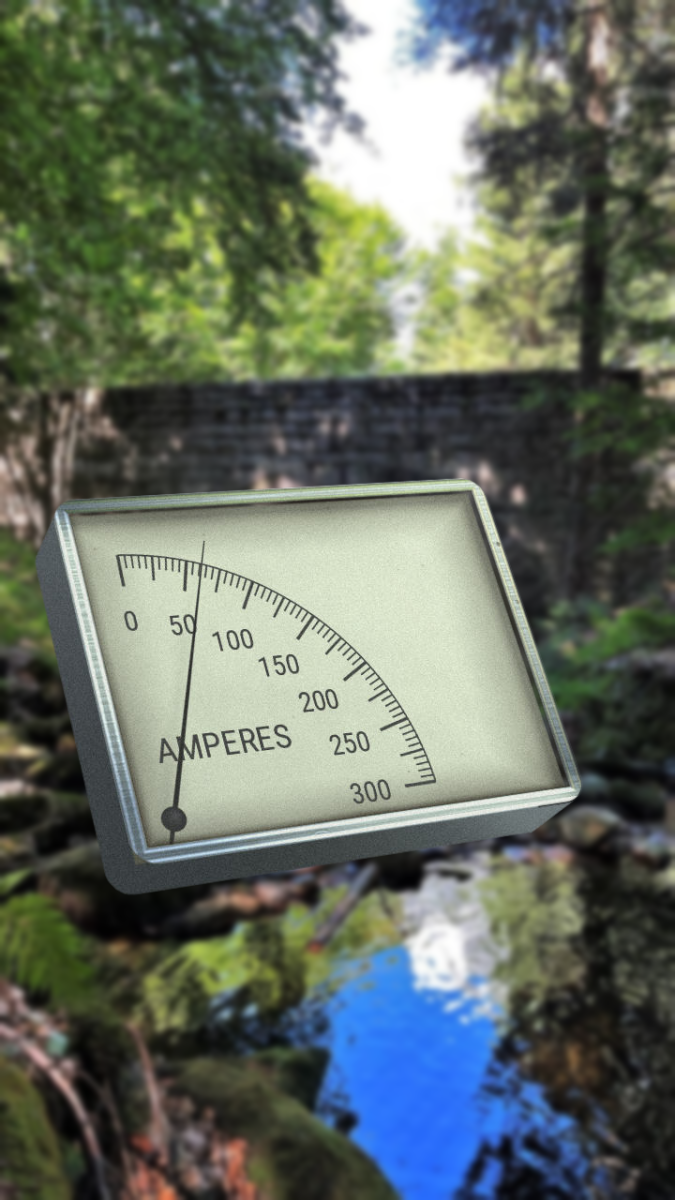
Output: 60 (A)
